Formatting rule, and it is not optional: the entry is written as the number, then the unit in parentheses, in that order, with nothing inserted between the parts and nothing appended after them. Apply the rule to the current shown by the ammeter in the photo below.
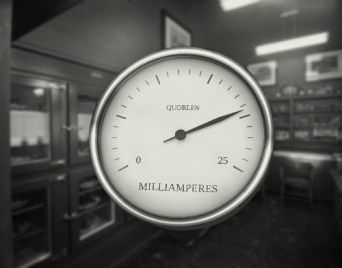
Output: 19.5 (mA)
